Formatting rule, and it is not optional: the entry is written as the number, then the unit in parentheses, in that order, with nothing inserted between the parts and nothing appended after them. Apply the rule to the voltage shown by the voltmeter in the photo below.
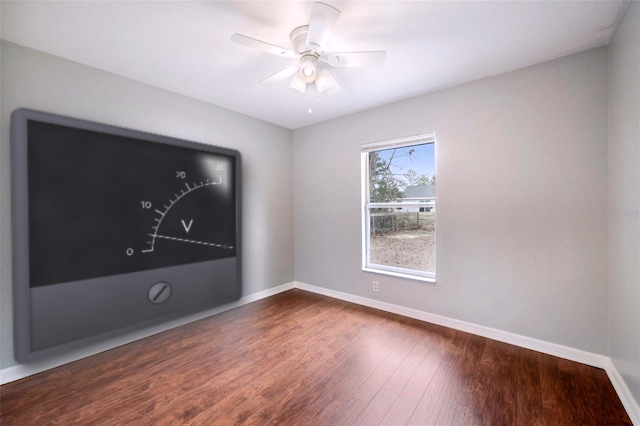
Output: 4 (V)
